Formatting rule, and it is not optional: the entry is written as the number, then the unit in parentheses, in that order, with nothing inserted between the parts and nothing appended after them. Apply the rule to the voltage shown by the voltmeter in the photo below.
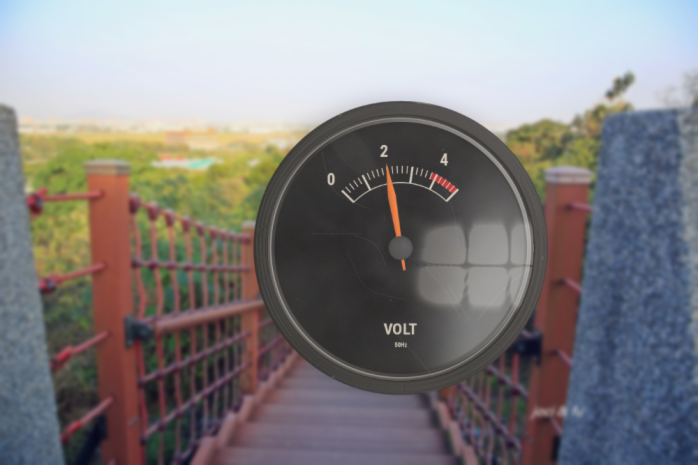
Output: 2 (V)
